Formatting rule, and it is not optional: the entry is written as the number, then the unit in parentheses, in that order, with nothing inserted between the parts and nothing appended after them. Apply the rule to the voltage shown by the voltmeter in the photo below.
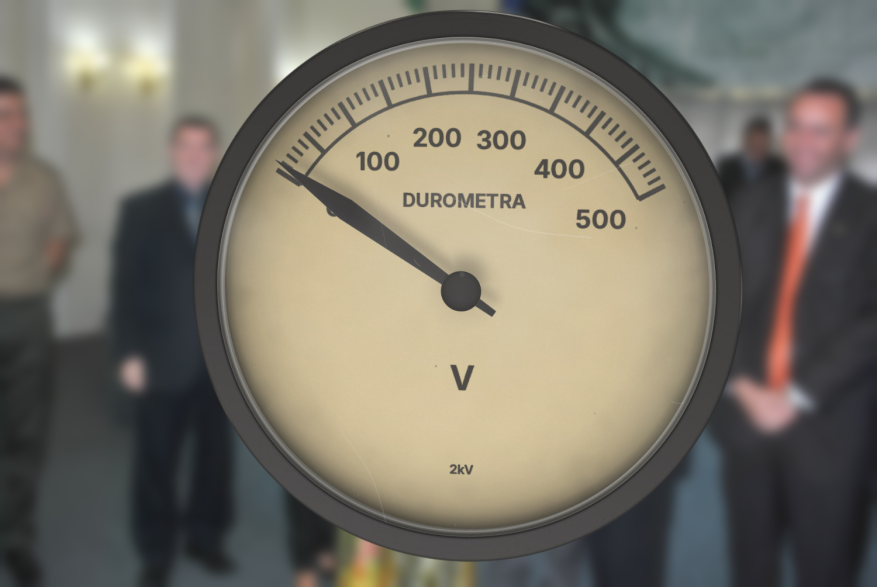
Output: 10 (V)
